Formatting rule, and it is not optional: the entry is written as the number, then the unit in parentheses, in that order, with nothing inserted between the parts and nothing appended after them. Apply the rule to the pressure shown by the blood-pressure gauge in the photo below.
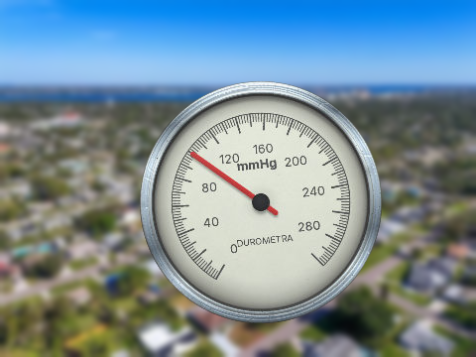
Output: 100 (mmHg)
